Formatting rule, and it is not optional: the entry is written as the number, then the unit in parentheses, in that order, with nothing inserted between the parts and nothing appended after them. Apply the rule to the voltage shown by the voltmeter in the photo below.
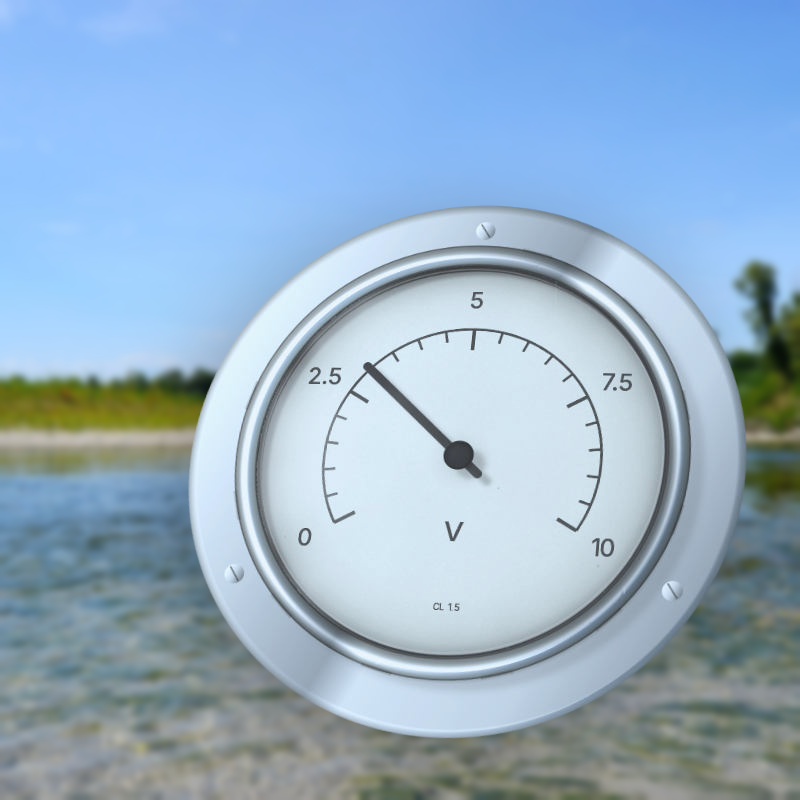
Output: 3 (V)
